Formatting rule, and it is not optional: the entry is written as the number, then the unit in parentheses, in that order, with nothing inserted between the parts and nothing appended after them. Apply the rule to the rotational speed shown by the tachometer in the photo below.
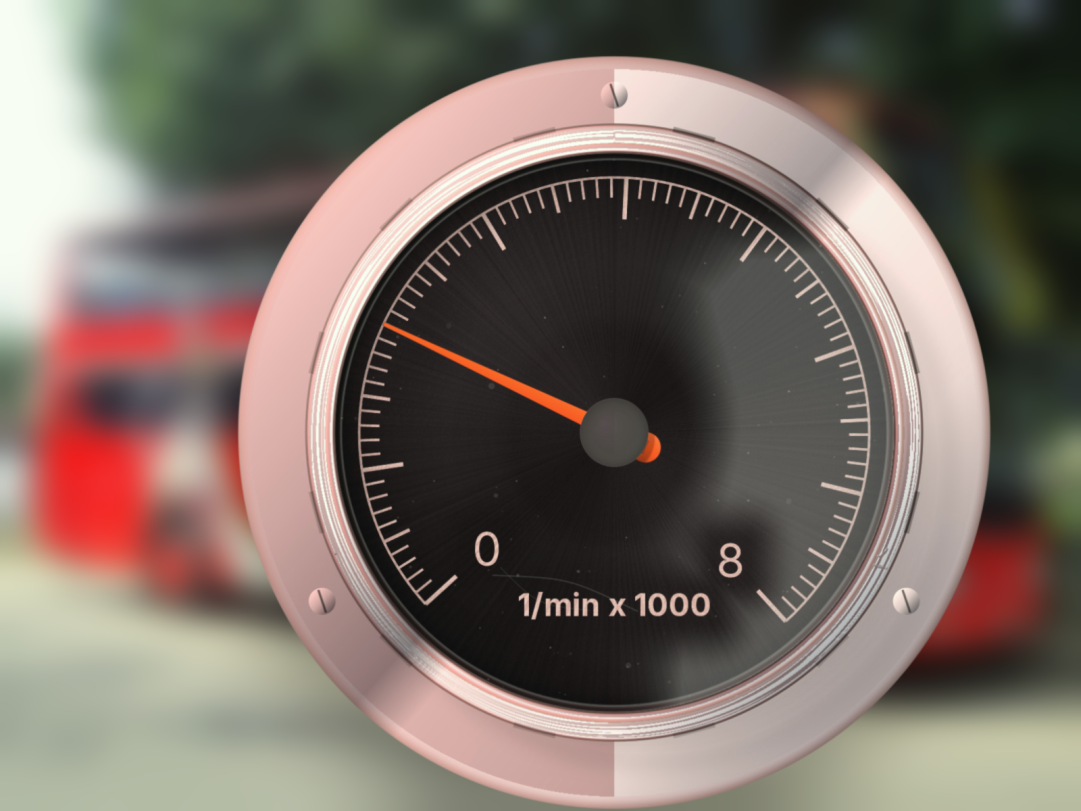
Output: 2000 (rpm)
